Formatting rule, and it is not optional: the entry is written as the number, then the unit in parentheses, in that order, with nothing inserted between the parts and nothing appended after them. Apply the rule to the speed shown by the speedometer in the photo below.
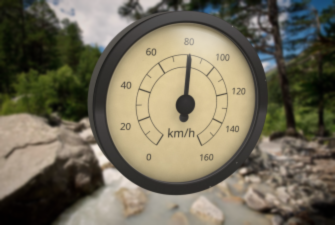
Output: 80 (km/h)
